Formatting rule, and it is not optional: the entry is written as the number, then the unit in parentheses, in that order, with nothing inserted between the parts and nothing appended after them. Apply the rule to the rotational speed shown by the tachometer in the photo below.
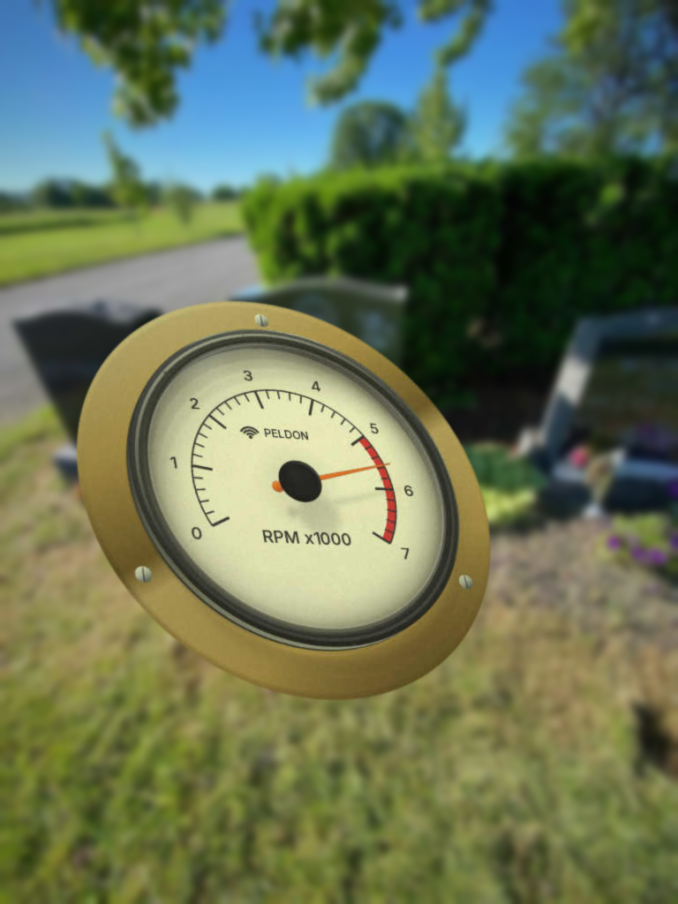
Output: 5600 (rpm)
